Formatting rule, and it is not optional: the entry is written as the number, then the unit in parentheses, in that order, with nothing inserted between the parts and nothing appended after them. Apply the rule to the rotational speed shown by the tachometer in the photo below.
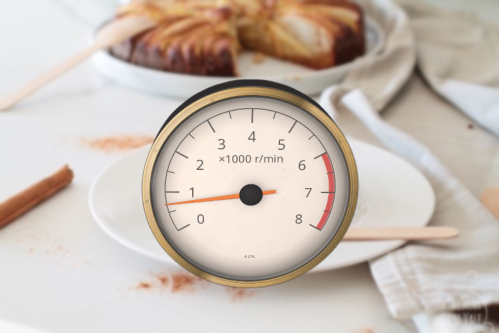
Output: 750 (rpm)
